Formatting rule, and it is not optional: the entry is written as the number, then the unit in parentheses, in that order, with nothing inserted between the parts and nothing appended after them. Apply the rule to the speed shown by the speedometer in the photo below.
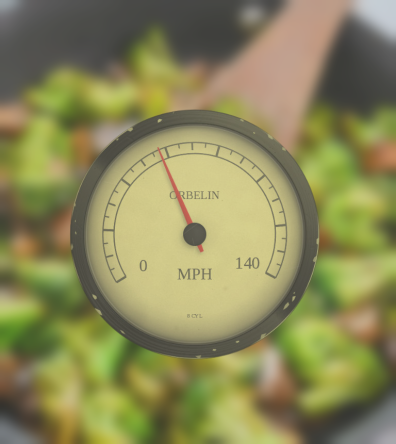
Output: 57.5 (mph)
